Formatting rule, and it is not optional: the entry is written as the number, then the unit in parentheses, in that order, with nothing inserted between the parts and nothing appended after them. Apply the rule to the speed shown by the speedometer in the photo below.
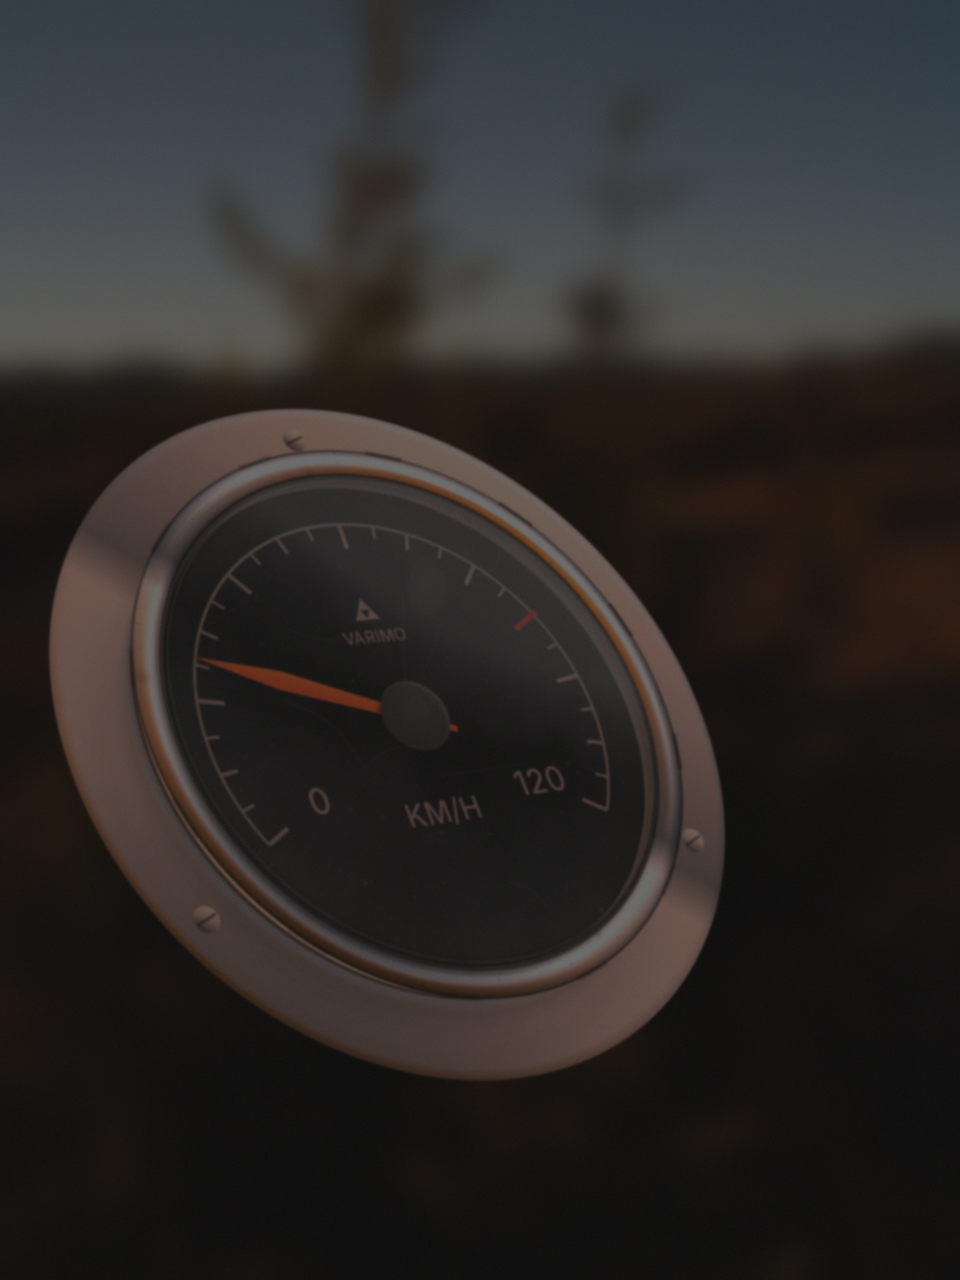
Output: 25 (km/h)
